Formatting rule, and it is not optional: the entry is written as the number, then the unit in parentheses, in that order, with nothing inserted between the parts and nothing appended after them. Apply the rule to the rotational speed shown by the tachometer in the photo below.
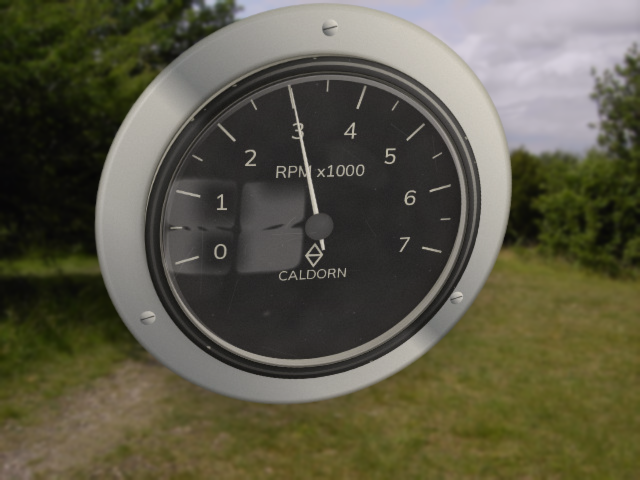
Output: 3000 (rpm)
